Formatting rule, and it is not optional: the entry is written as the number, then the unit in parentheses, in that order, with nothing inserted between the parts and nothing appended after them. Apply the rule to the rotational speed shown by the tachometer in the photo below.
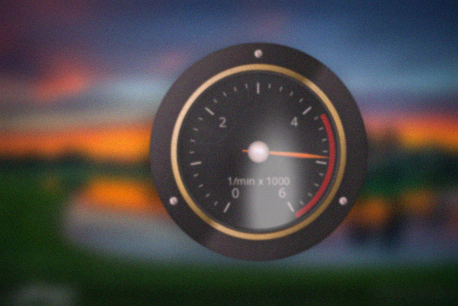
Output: 4900 (rpm)
